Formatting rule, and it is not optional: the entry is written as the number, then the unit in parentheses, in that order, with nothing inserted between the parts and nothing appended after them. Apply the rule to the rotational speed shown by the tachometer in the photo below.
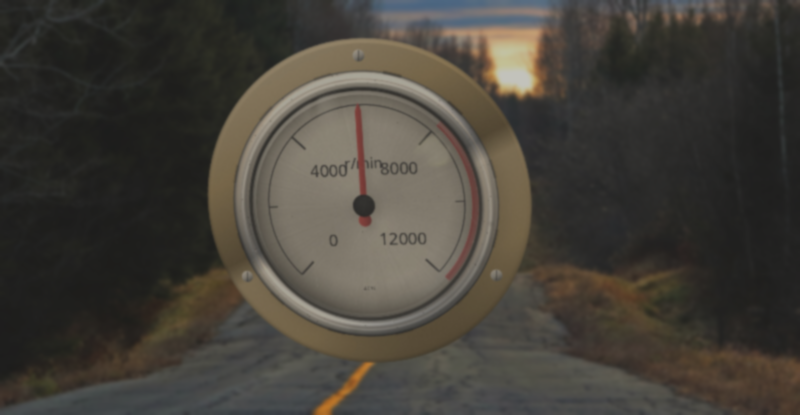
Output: 6000 (rpm)
